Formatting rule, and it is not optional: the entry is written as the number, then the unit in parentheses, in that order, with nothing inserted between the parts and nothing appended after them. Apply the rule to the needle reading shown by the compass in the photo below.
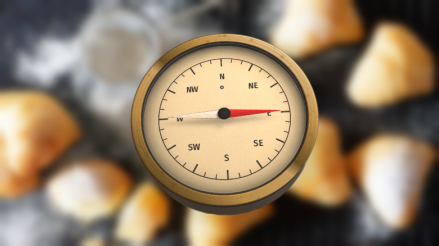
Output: 90 (°)
